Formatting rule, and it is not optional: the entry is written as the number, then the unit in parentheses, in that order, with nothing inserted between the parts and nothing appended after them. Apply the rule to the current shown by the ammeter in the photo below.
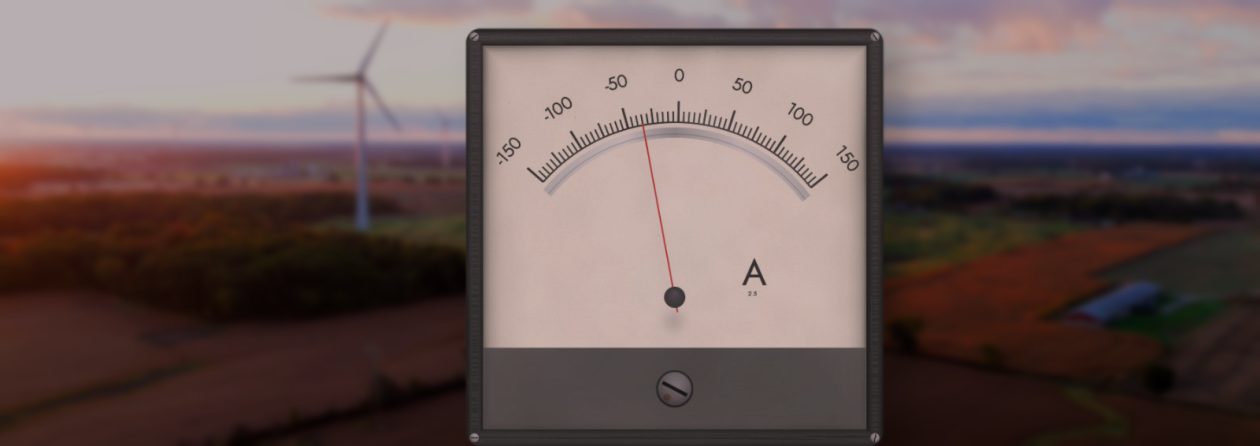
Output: -35 (A)
